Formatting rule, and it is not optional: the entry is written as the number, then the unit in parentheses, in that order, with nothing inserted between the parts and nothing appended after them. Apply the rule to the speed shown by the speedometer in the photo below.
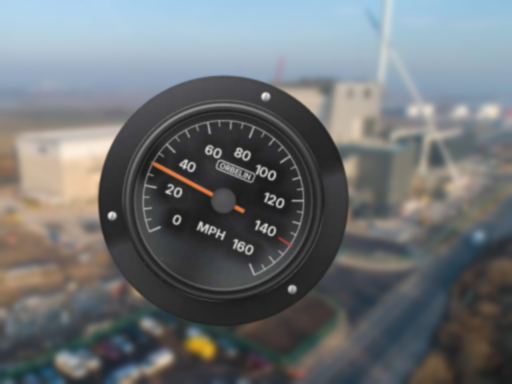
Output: 30 (mph)
